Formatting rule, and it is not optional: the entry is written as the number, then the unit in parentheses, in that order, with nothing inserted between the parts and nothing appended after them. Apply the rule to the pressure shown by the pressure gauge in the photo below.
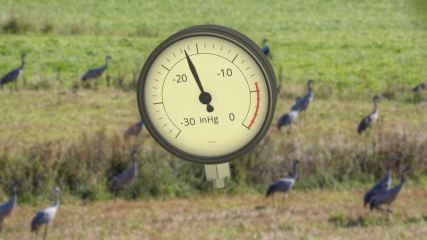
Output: -16.5 (inHg)
